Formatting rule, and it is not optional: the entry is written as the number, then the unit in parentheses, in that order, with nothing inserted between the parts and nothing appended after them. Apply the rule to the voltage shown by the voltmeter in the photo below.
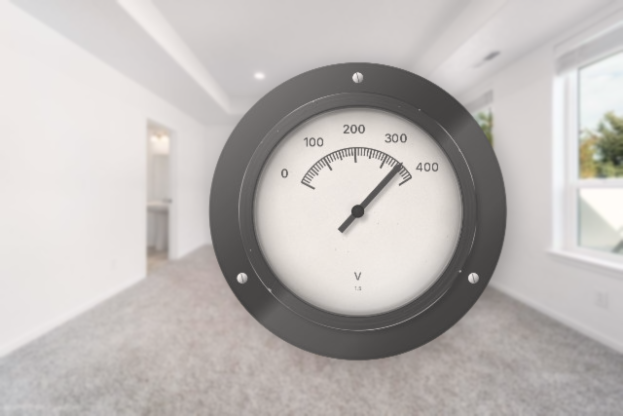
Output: 350 (V)
